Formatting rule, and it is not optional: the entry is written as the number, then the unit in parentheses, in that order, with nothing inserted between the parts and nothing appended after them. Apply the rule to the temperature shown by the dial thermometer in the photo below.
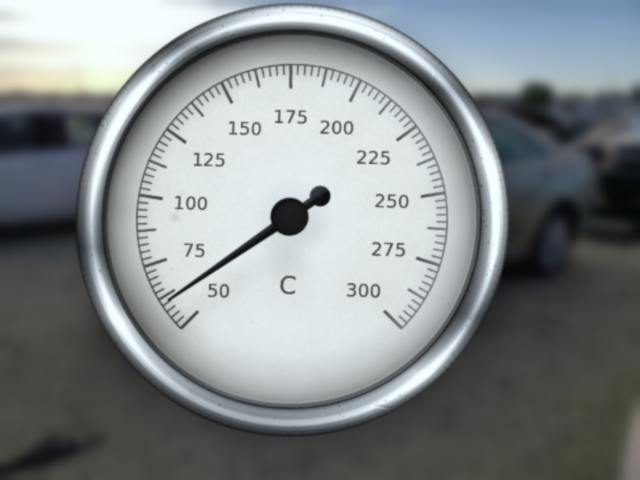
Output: 60 (°C)
